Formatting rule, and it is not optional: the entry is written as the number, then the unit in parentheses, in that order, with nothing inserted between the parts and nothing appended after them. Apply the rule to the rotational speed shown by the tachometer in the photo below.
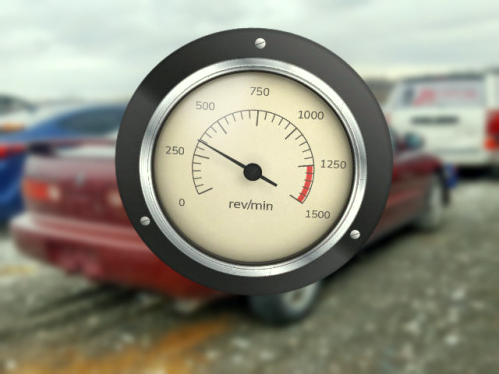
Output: 350 (rpm)
